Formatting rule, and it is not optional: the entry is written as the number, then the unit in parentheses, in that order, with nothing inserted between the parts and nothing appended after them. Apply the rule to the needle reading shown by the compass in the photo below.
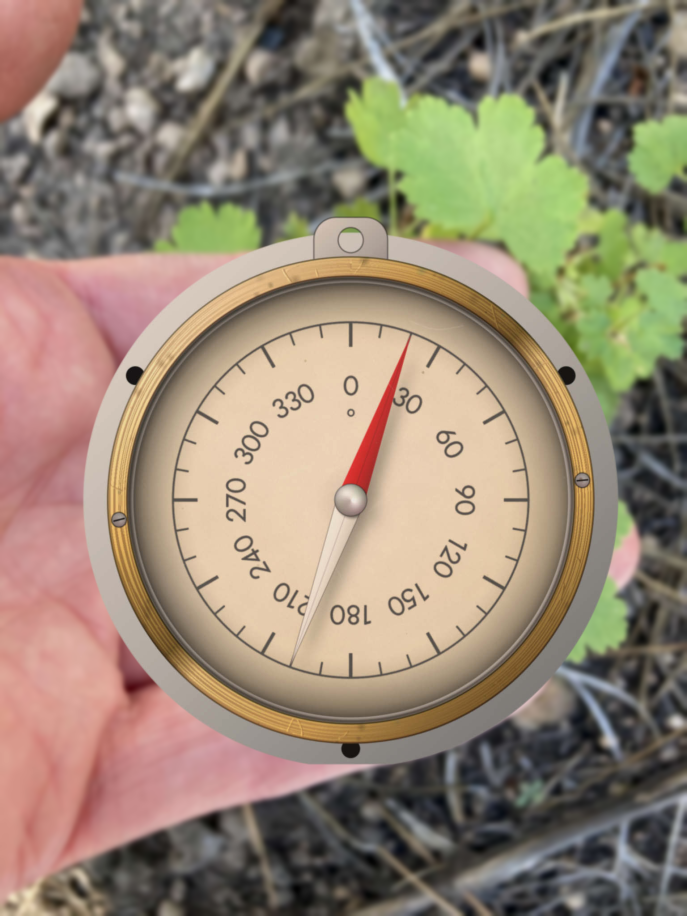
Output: 20 (°)
